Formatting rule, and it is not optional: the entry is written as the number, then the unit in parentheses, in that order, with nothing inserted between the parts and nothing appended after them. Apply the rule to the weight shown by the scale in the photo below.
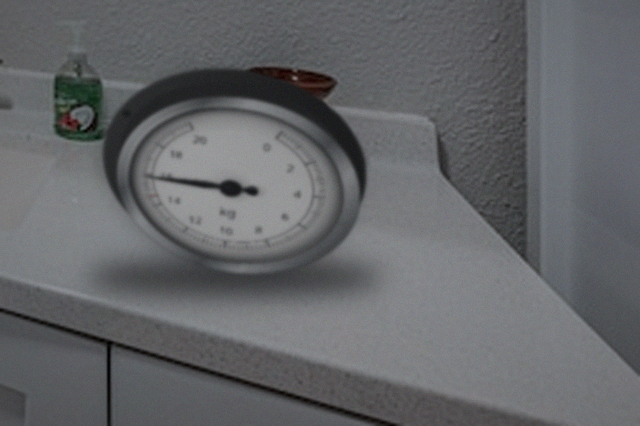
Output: 16 (kg)
